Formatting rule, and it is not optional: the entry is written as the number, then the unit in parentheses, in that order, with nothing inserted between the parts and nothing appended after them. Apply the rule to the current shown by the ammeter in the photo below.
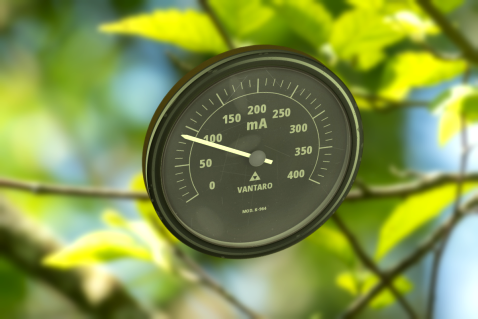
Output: 90 (mA)
